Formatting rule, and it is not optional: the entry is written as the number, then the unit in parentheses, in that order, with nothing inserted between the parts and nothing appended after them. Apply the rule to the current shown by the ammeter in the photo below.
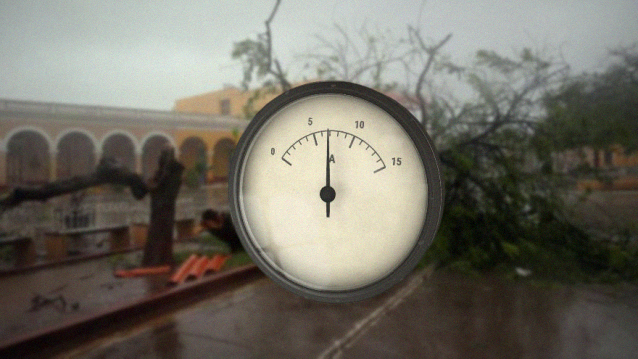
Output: 7 (A)
